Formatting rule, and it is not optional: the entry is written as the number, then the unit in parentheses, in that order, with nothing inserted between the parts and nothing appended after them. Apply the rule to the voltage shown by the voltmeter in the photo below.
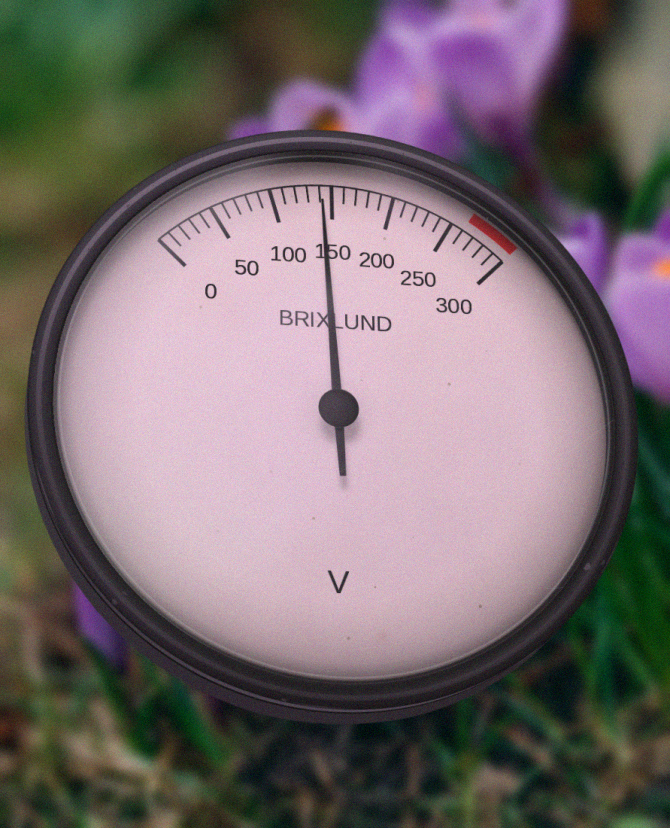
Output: 140 (V)
